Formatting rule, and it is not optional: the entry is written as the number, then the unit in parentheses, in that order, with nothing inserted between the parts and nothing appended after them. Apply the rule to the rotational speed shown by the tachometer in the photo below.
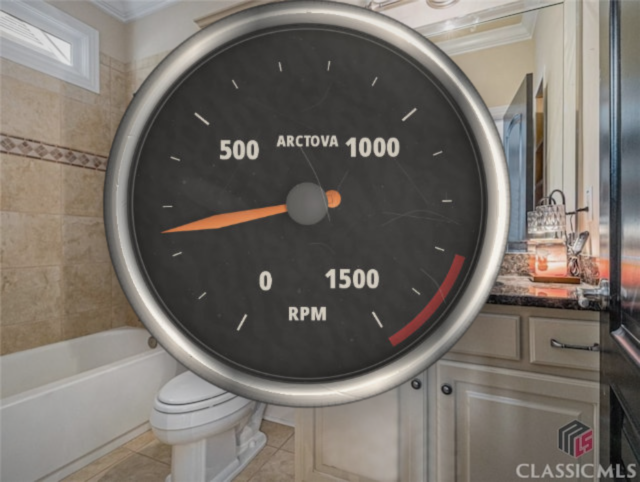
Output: 250 (rpm)
